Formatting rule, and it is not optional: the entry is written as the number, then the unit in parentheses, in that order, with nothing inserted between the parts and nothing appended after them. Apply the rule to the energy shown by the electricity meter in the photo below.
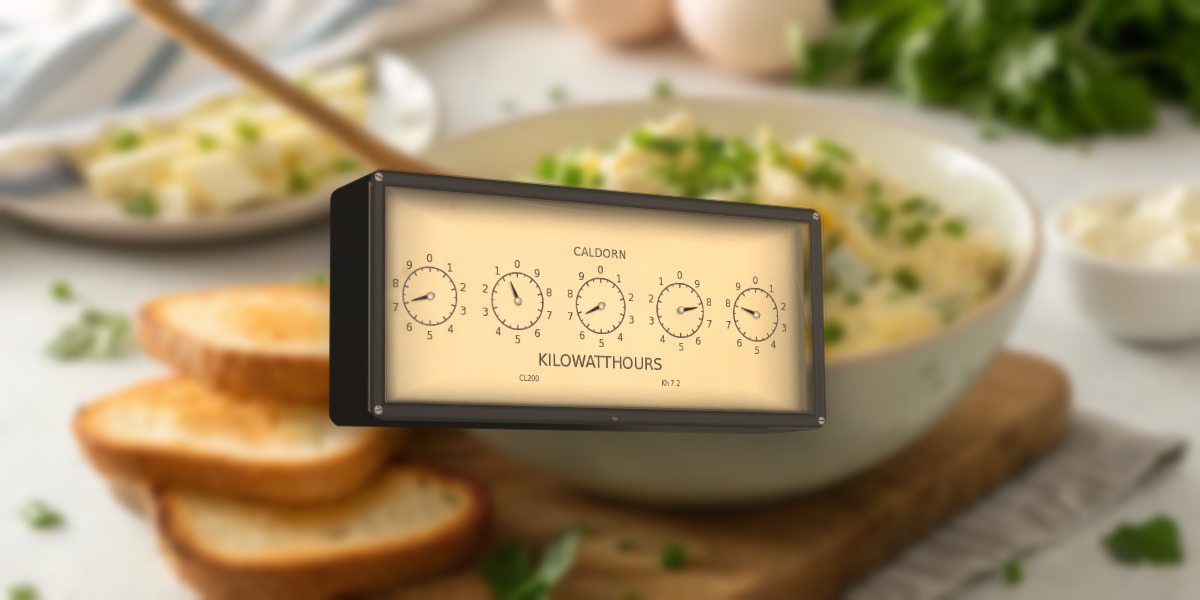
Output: 70678 (kWh)
